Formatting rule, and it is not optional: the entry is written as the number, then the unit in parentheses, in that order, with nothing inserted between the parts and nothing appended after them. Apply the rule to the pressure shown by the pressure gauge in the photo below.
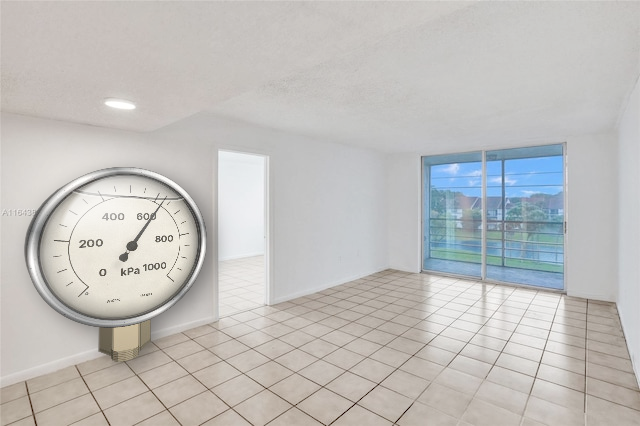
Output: 625 (kPa)
